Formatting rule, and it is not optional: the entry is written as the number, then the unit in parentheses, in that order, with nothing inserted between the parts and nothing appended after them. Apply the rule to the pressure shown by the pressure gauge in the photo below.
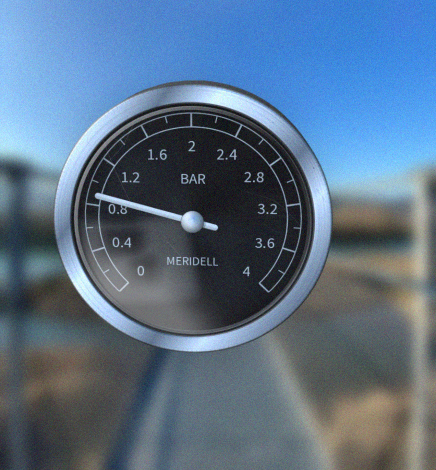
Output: 0.9 (bar)
